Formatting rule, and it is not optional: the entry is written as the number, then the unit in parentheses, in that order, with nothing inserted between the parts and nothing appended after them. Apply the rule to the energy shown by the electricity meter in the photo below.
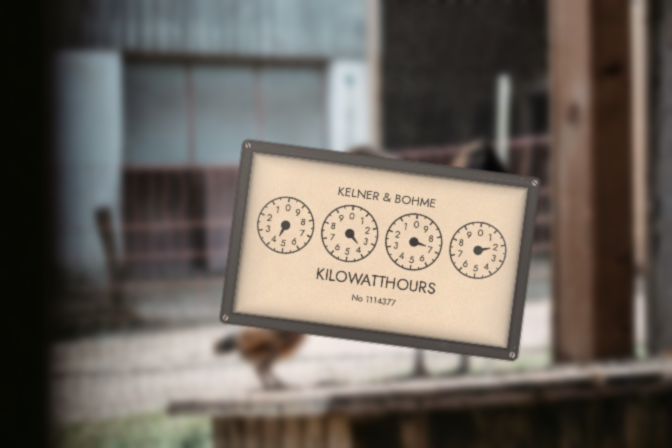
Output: 4372 (kWh)
